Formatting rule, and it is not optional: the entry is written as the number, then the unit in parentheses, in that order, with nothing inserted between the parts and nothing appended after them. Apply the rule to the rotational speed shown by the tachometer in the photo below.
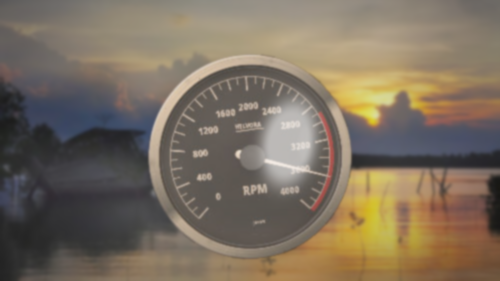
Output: 3600 (rpm)
